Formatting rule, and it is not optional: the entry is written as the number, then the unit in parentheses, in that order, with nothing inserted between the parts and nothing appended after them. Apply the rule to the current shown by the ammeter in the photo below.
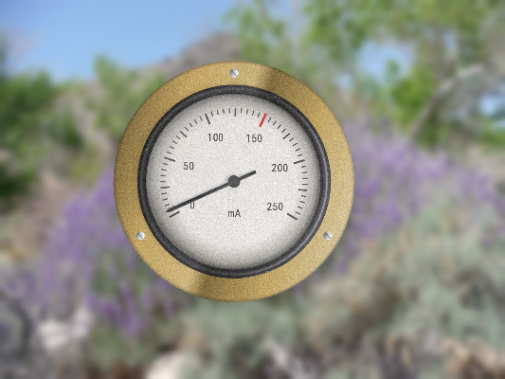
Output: 5 (mA)
